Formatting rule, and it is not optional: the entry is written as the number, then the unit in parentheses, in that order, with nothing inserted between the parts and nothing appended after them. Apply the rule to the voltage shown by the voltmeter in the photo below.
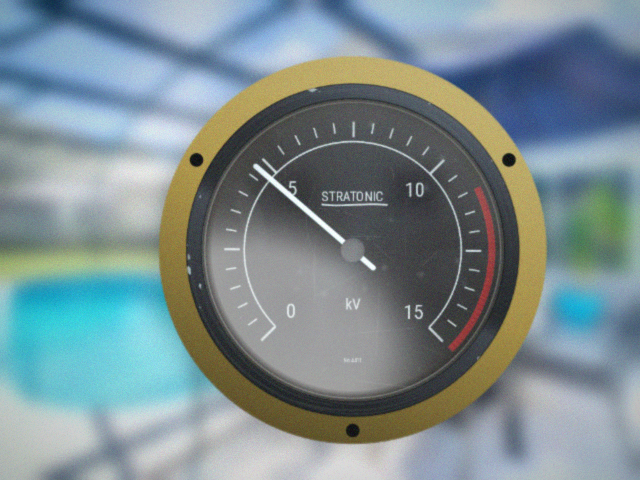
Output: 4.75 (kV)
